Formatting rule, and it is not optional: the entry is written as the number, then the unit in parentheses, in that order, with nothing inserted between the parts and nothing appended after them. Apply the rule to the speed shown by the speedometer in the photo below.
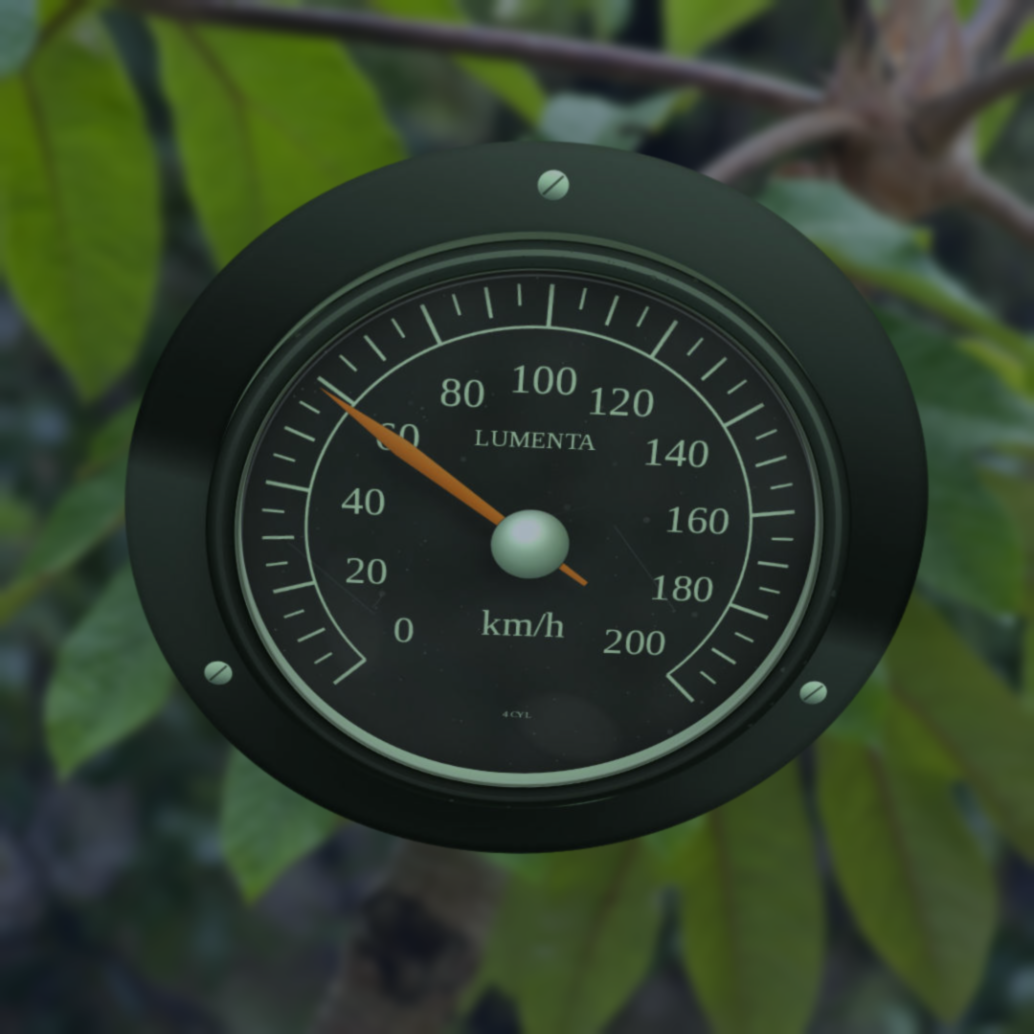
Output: 60 (km/h)
